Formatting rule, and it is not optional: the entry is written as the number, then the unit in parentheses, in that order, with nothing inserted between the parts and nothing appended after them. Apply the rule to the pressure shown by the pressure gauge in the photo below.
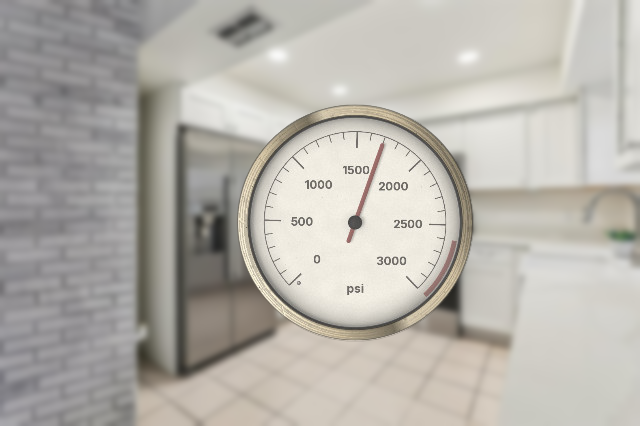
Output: 1700 (psi)
